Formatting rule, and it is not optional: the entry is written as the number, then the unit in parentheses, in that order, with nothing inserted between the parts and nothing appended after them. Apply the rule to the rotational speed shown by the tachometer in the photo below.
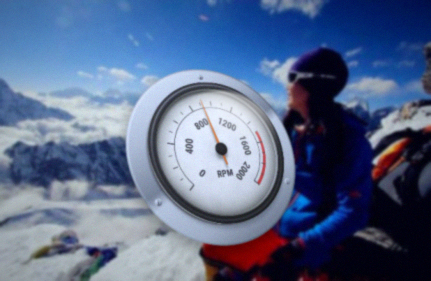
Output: 900 (rpm)
